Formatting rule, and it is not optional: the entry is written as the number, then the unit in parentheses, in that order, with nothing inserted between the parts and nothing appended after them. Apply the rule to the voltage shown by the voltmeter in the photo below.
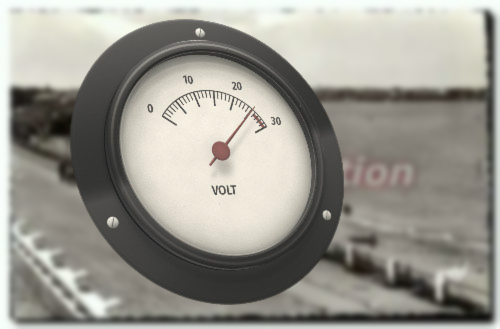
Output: 25 (V)
